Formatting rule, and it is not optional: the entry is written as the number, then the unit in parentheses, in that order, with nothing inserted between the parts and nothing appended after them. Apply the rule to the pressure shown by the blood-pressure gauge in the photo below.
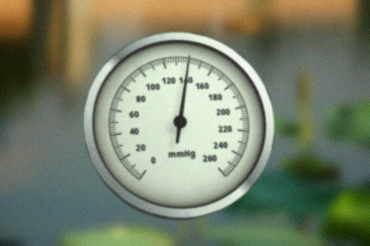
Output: 140 (mmHg)
